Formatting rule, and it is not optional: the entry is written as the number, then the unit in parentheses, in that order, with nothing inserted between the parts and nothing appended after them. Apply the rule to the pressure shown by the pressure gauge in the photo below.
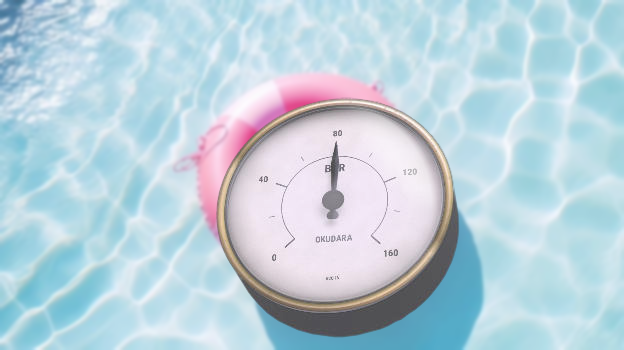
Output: 80 (bar)
